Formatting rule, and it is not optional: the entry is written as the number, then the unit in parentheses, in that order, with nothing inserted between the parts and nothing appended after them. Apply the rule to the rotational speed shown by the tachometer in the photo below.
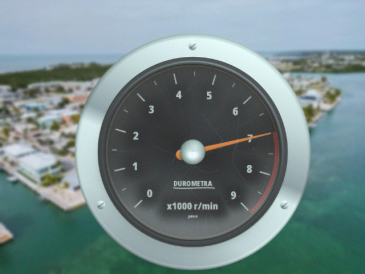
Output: 7000 (rpm)
